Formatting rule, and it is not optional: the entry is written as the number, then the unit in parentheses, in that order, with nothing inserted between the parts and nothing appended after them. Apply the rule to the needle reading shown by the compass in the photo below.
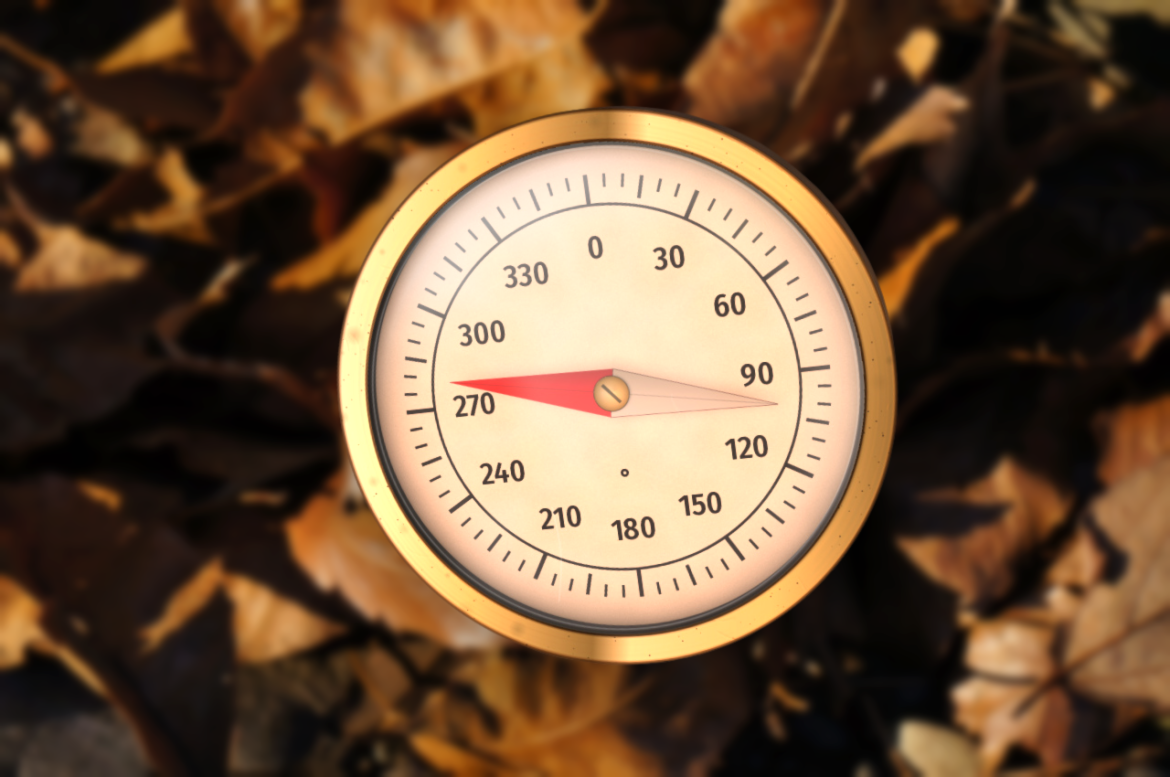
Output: 280 (°)
